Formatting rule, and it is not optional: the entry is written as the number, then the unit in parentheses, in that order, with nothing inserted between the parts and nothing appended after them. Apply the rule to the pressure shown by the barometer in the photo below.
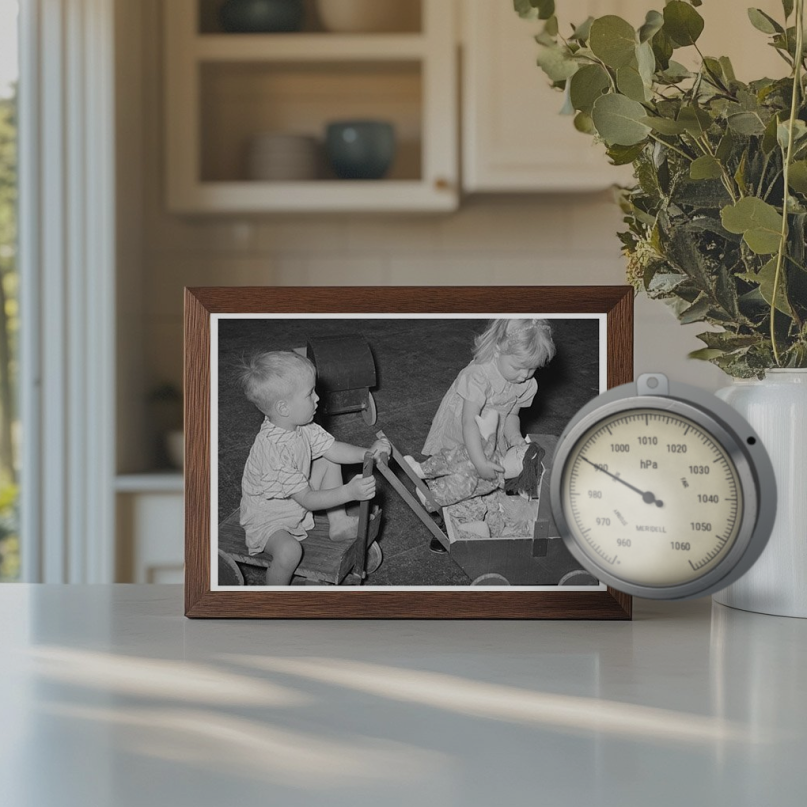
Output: 990 (hPa)
